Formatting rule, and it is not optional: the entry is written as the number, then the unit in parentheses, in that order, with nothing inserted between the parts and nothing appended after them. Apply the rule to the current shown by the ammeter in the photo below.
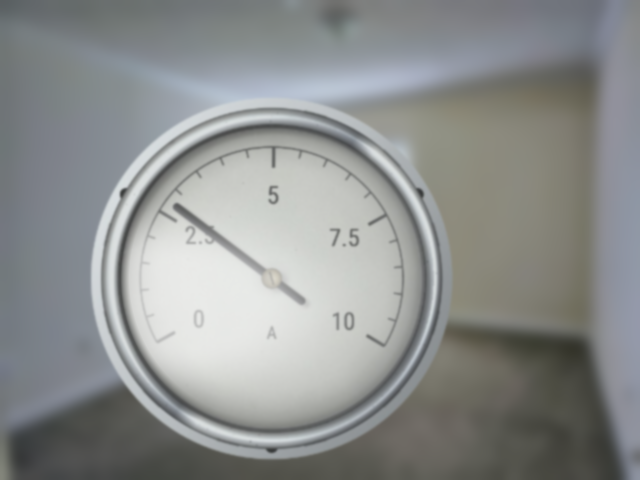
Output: 2.75 (A)
